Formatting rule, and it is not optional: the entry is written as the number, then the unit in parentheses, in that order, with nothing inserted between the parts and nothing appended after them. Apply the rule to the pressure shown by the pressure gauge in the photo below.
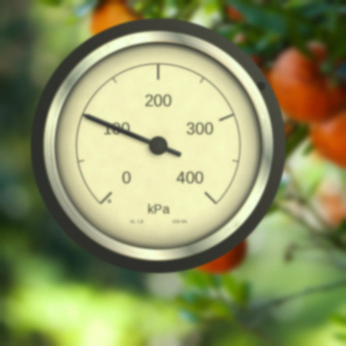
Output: 100 (kPa)
